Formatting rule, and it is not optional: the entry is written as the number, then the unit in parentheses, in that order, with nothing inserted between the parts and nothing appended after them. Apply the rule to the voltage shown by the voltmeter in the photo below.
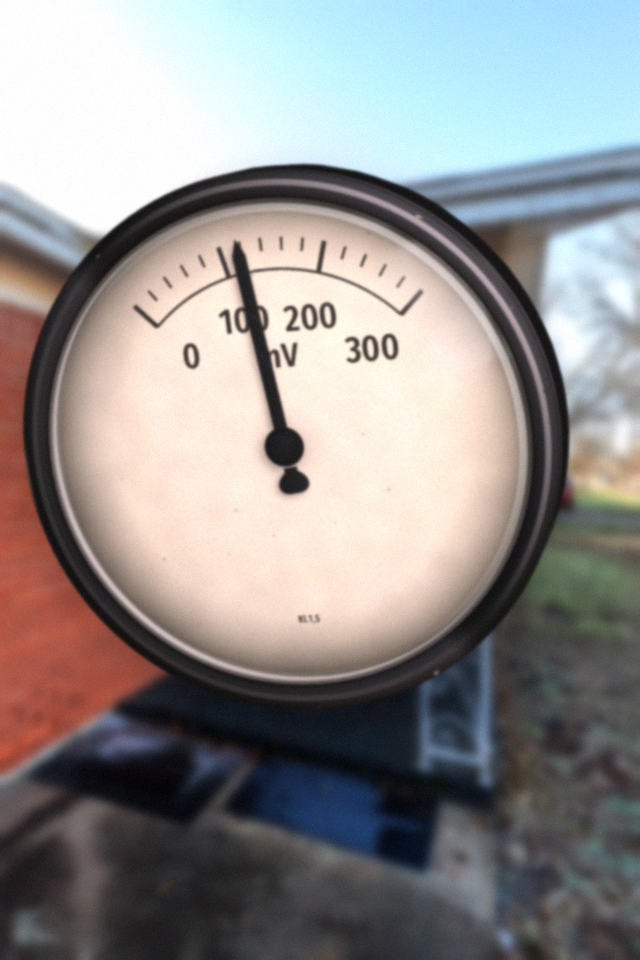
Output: 120 (mV)
